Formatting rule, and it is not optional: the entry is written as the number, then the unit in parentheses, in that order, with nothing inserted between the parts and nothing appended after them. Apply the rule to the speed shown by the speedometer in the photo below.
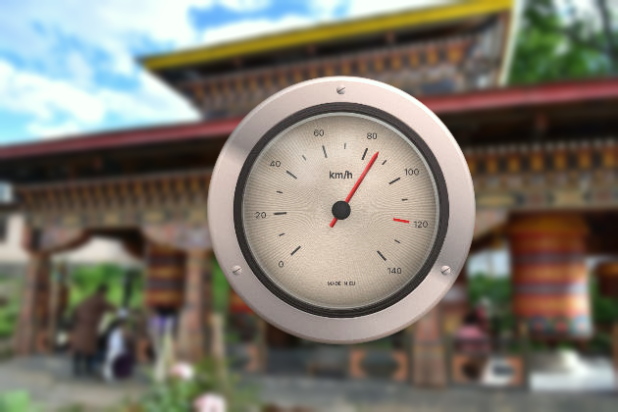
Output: 85 (km/h)
